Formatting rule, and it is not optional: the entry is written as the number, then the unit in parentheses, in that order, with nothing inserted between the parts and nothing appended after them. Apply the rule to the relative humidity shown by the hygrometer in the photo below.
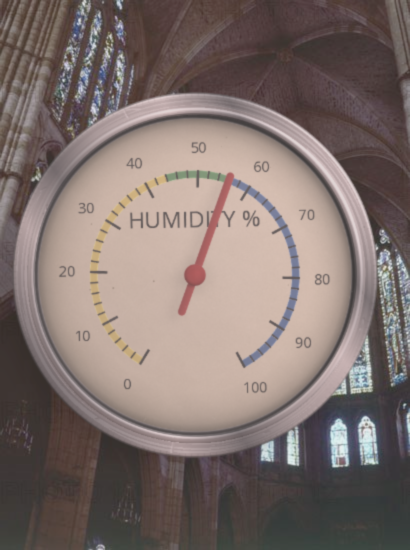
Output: 56 (%)
